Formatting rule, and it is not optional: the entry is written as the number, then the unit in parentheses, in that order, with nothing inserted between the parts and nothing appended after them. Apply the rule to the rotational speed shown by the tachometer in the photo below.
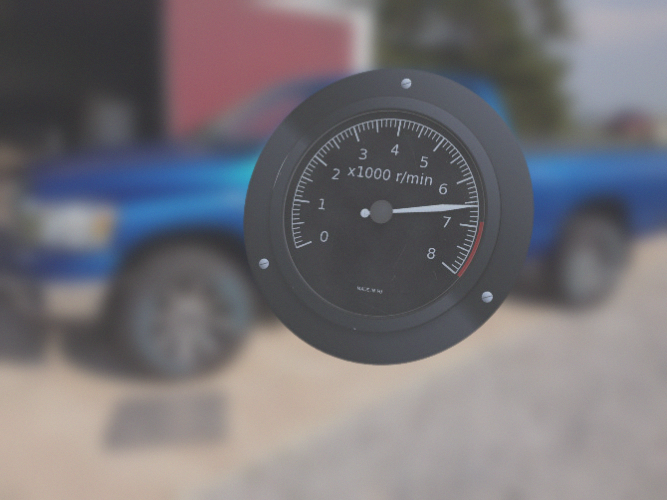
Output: 6600 (rpm)
